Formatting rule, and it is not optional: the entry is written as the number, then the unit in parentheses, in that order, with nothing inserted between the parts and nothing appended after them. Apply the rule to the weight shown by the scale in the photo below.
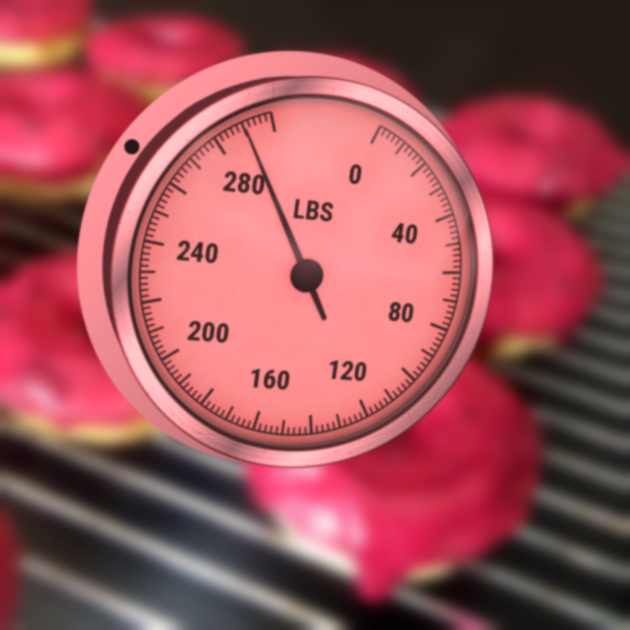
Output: 290 (lb)
